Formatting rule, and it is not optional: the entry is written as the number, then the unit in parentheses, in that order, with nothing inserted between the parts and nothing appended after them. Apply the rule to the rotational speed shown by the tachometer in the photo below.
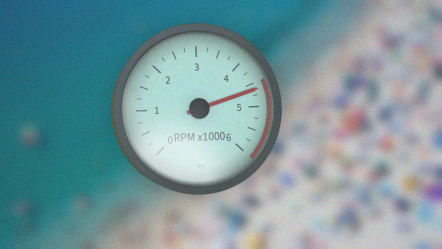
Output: 4625 (rpm)
